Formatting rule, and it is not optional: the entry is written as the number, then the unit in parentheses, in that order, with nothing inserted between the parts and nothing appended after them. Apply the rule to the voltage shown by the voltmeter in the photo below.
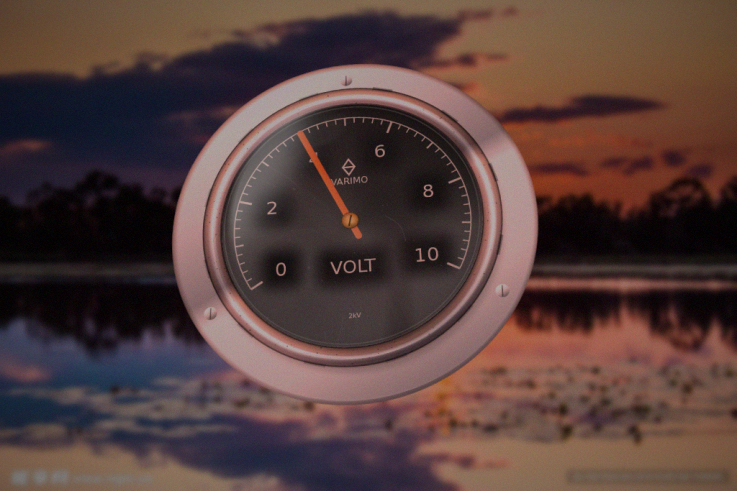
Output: 4 (V)
